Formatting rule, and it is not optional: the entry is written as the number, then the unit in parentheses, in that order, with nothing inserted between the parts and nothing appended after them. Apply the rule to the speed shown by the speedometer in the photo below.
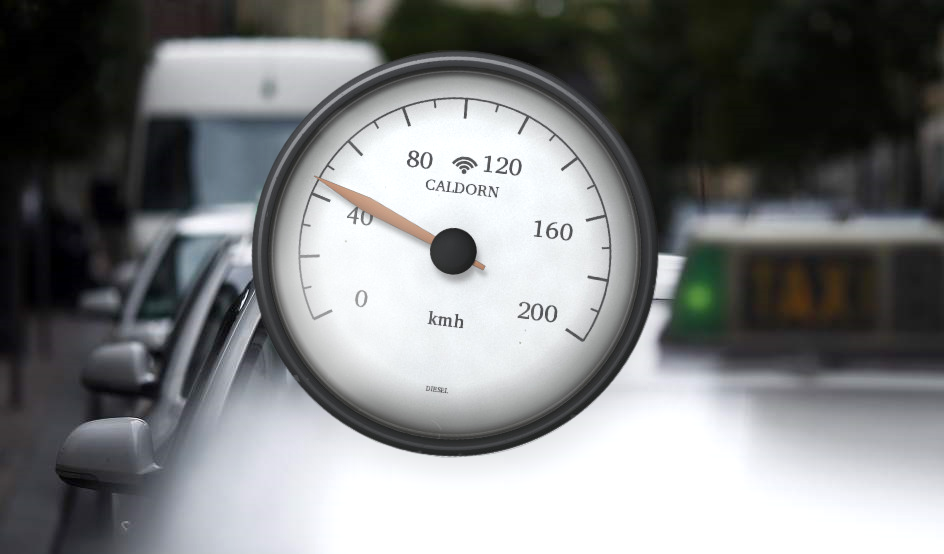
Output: 45 (km/h)
